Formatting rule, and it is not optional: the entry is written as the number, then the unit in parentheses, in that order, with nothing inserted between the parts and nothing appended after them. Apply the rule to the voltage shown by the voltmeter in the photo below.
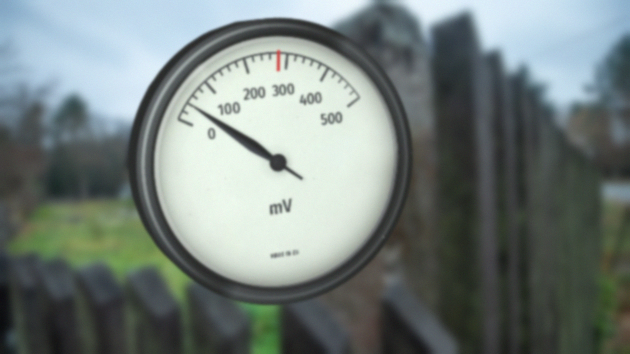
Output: 40 (mV)
